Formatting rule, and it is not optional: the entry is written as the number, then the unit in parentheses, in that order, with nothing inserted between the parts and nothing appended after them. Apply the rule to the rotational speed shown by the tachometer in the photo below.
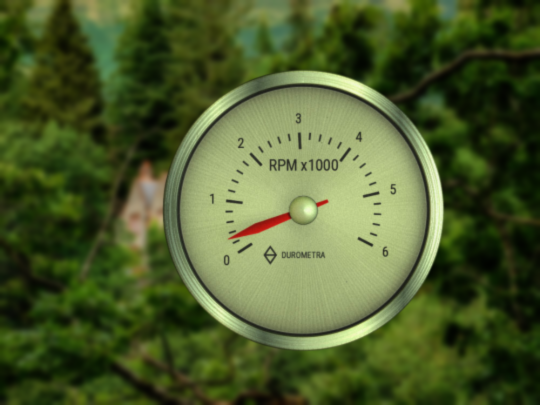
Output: 300 (rpm)
